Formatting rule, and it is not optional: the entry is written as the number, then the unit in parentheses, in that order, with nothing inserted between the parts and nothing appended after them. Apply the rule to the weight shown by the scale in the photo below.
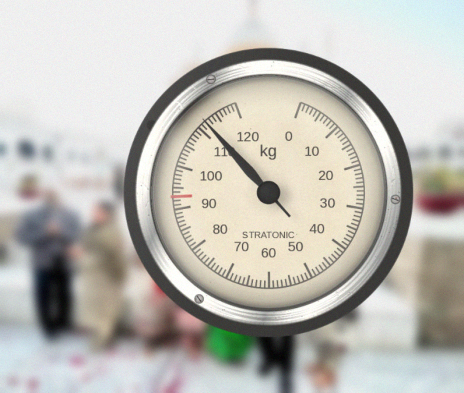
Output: 112 (kg)
